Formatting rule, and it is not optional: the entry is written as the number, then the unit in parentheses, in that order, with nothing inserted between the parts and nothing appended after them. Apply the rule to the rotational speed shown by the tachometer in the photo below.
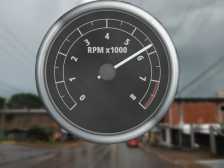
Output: 5750 (rpm)
